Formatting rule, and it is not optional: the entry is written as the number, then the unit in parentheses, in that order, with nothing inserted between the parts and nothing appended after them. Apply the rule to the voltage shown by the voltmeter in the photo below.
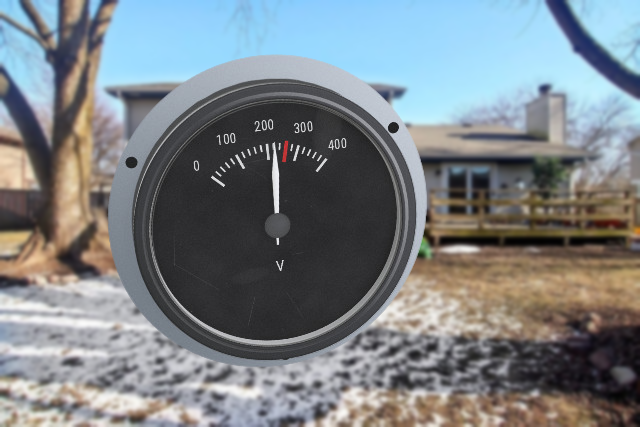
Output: 220 (V)
